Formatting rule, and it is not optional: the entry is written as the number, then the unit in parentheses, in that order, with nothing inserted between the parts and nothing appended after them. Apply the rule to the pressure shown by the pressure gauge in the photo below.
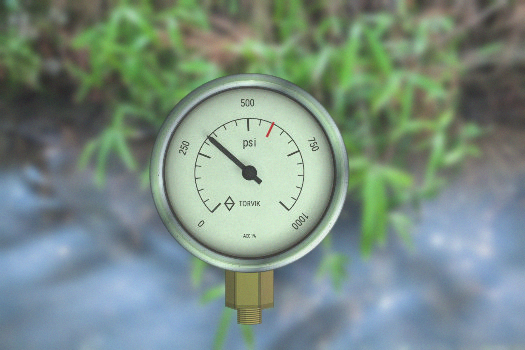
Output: 325 (psi)
